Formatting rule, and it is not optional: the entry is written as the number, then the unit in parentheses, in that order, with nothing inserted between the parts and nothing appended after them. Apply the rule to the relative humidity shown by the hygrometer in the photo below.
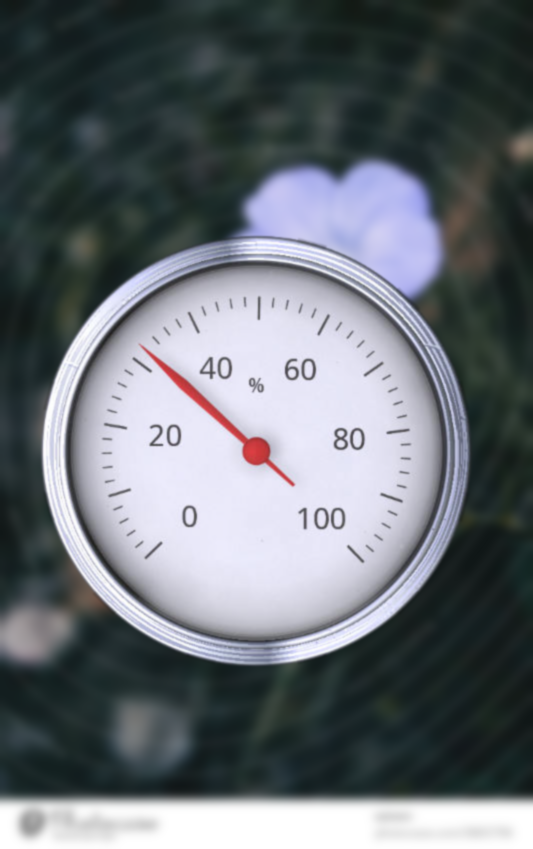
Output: 32 (%)
